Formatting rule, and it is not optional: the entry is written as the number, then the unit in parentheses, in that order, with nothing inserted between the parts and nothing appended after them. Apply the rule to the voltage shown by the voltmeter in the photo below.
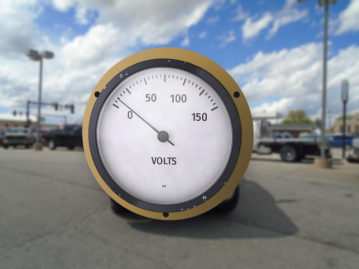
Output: 10 (V)
